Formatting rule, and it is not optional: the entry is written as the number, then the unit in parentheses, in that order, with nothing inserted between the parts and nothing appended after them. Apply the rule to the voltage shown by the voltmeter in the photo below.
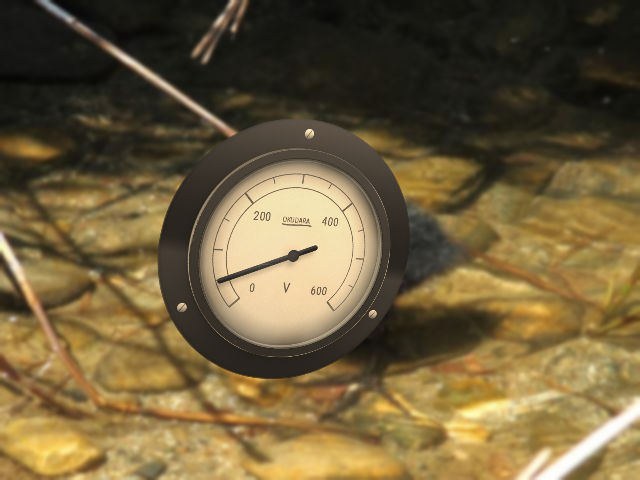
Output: 50 (V)
